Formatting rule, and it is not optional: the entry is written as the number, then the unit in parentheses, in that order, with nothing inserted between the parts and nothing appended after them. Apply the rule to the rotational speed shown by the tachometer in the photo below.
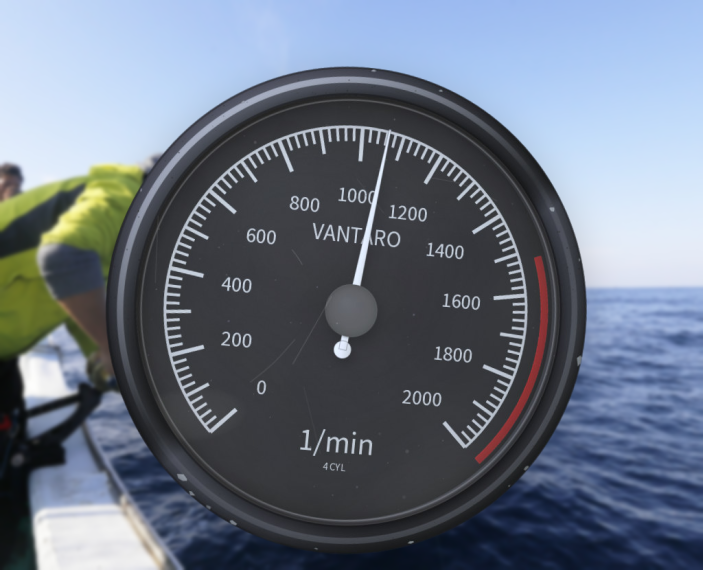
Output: 1060 (rpm)
